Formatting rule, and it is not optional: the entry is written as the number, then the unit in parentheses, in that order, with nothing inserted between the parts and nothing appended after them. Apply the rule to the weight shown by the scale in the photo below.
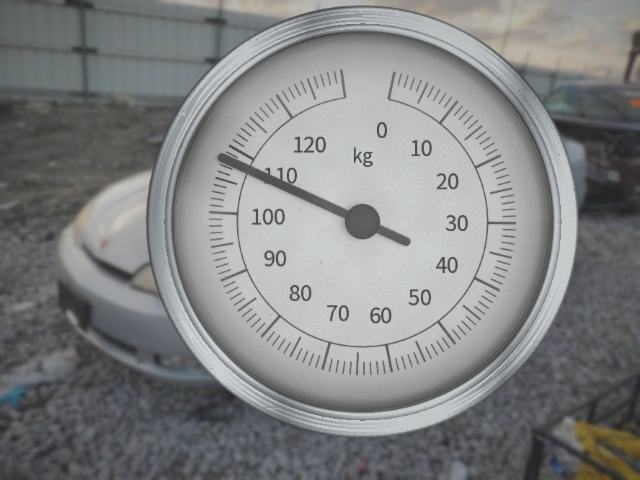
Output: 108 (kg)
